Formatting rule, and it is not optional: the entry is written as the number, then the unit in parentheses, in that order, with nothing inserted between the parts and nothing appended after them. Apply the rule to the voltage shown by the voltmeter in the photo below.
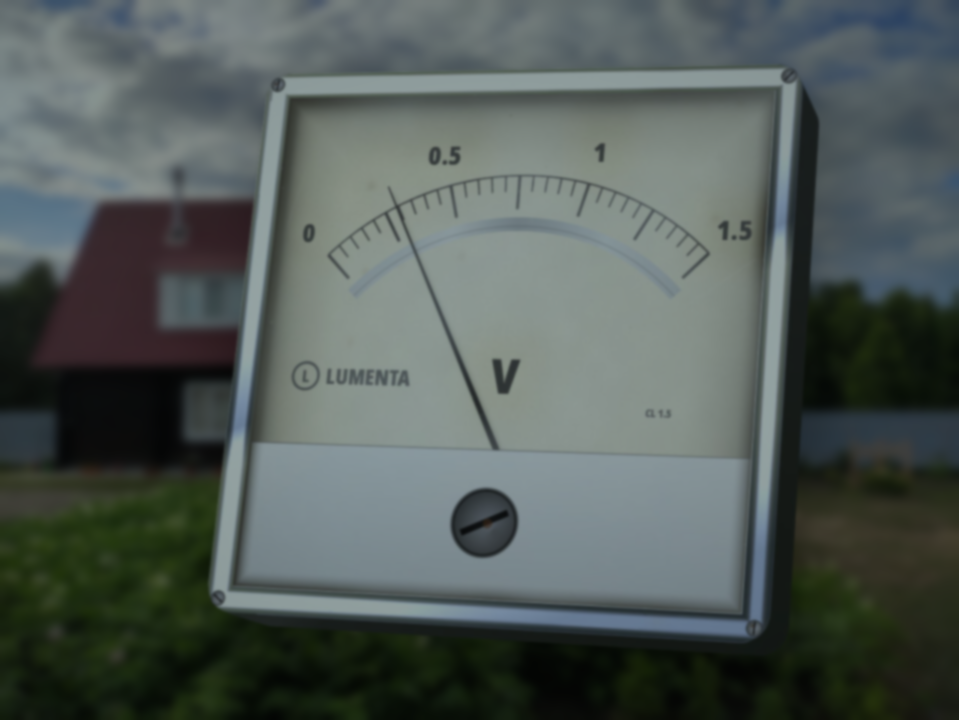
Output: 0.3 (V)
